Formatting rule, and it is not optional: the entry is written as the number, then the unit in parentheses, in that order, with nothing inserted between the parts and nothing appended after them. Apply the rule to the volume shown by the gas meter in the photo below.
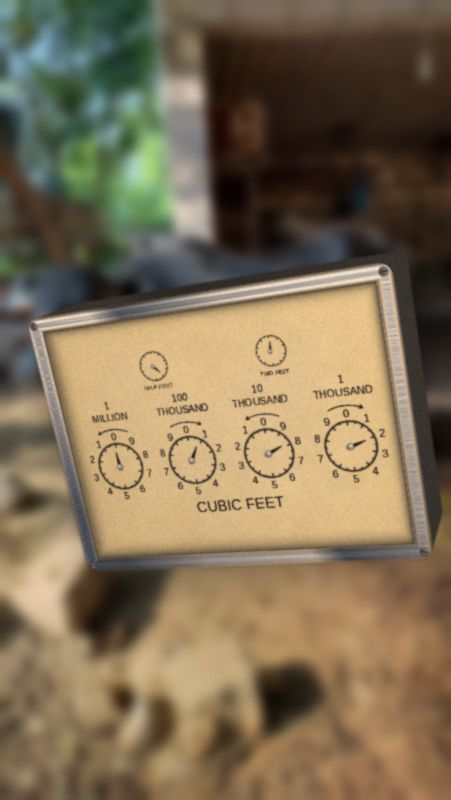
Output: 8200 (ft³)
